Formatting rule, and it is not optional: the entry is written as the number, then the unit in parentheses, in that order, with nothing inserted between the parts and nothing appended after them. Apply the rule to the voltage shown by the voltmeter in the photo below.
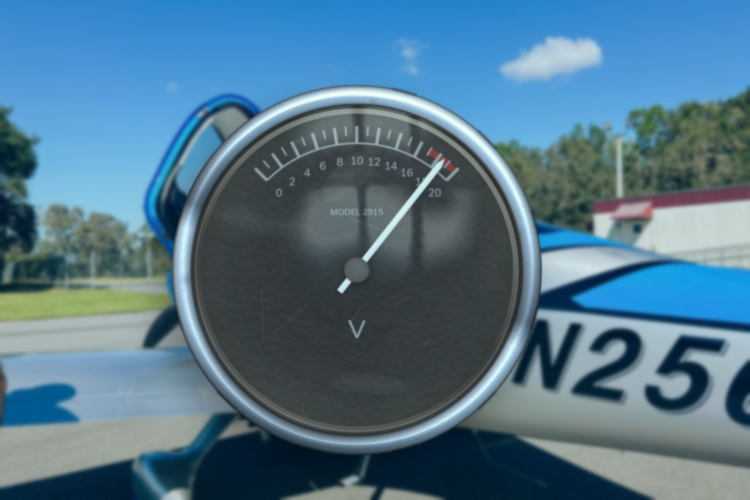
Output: 18.5 (V)
